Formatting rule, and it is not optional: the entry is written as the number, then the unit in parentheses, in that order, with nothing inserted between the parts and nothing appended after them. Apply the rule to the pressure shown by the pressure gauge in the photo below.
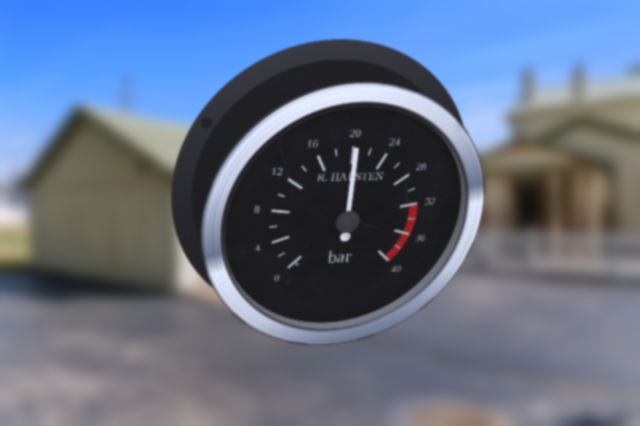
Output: 20 (bar)
